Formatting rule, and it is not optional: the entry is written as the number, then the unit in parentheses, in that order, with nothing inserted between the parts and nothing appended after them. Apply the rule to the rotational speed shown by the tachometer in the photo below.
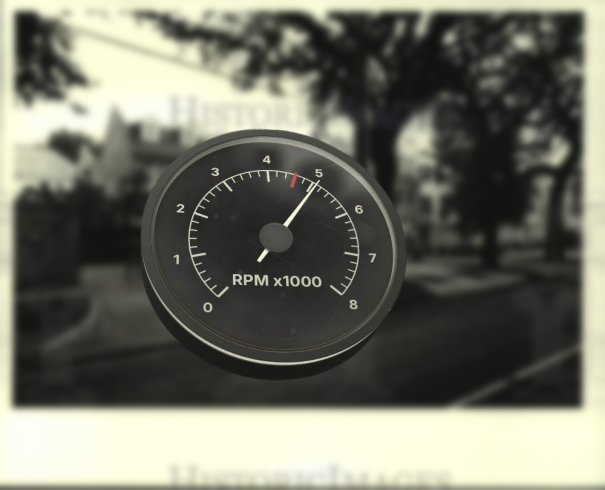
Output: 5100 (rpm)
